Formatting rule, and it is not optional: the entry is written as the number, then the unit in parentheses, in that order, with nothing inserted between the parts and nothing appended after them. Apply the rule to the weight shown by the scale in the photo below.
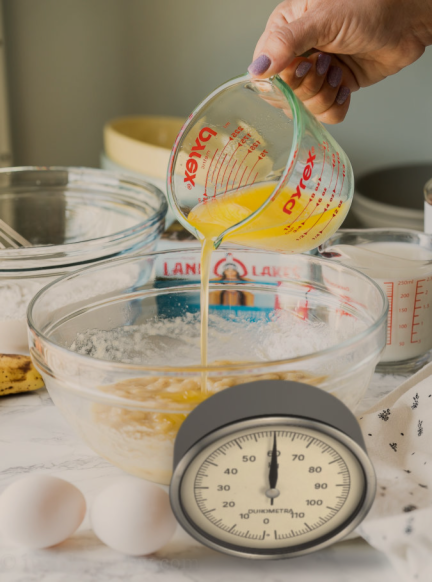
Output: 60 (kg)
